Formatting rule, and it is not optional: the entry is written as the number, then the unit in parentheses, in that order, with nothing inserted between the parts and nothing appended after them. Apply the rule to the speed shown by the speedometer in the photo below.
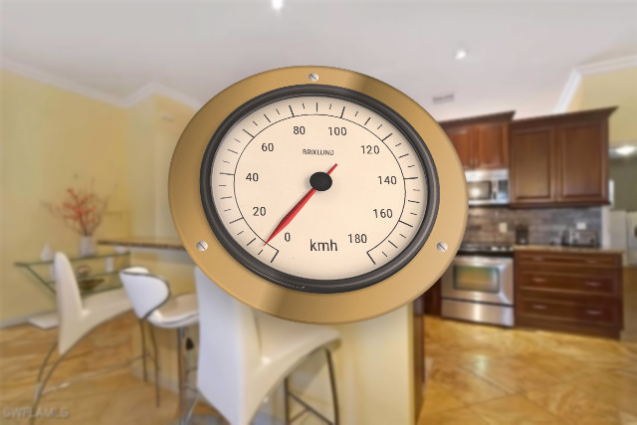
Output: 5 (km/h)
